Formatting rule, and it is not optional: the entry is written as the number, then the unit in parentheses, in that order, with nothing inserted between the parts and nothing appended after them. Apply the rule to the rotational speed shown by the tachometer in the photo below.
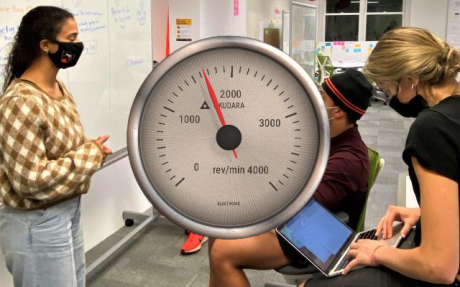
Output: 1650 (rpm)
